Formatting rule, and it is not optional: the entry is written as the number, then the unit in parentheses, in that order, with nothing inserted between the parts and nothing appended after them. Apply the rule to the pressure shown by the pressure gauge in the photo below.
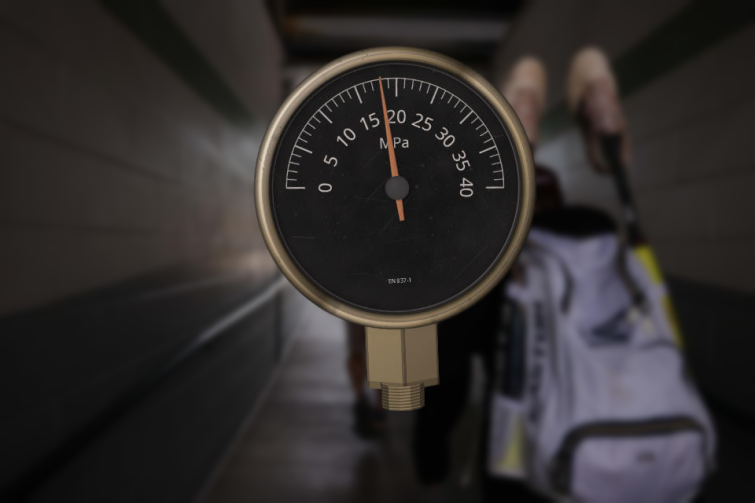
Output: 18 (MPa)
